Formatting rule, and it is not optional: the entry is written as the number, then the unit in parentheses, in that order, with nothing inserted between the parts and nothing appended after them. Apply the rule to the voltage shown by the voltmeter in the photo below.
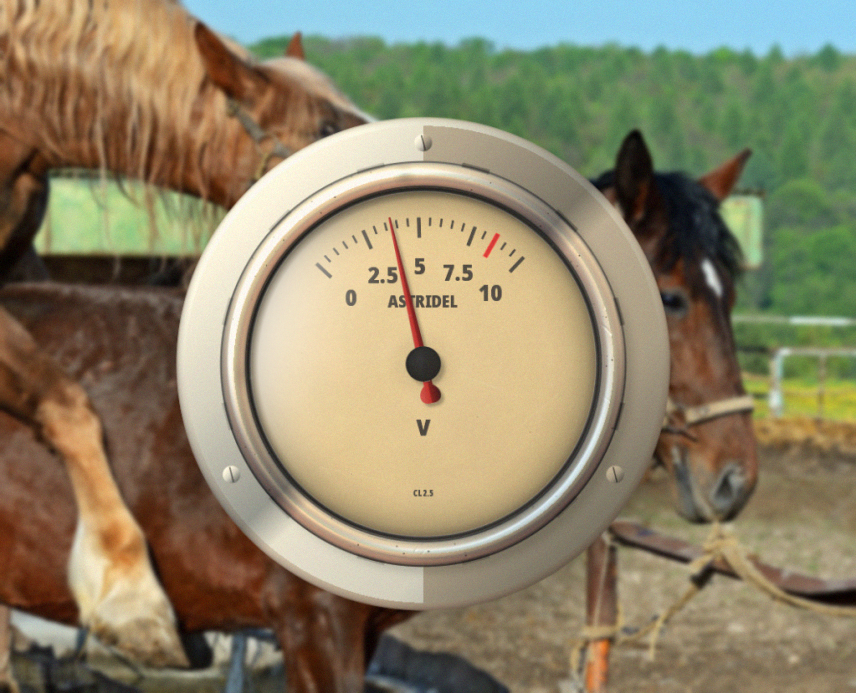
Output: 3.75 (V)
